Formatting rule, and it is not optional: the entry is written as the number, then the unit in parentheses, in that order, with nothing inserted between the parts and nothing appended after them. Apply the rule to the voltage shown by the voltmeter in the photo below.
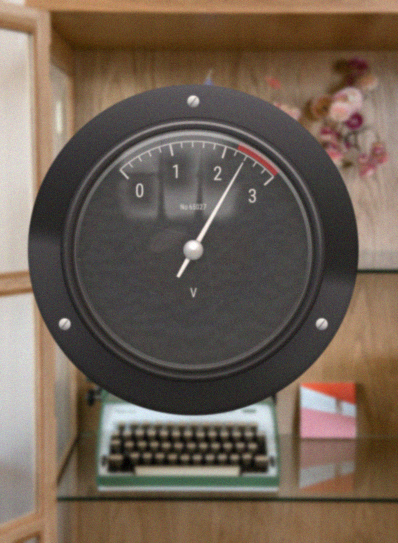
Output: 2.4 (V)
